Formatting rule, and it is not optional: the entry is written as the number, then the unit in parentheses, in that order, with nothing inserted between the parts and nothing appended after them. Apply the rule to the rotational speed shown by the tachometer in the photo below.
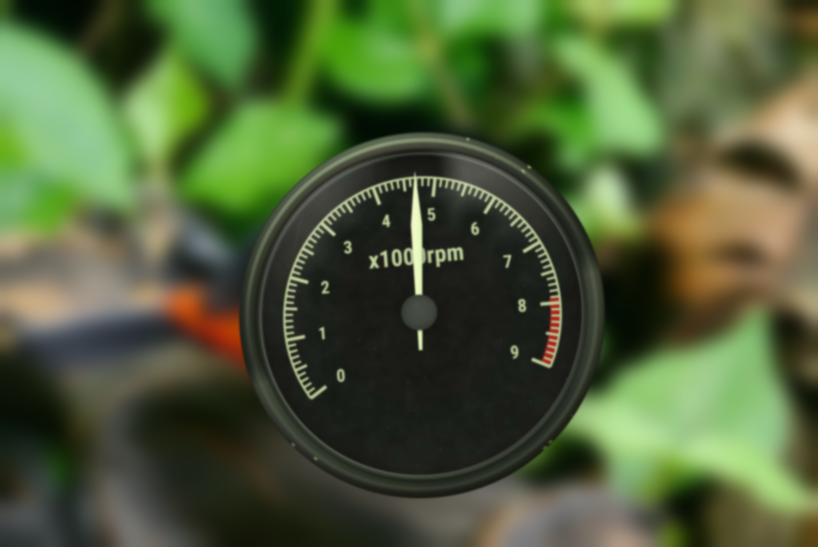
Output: 4700 (rpm)
